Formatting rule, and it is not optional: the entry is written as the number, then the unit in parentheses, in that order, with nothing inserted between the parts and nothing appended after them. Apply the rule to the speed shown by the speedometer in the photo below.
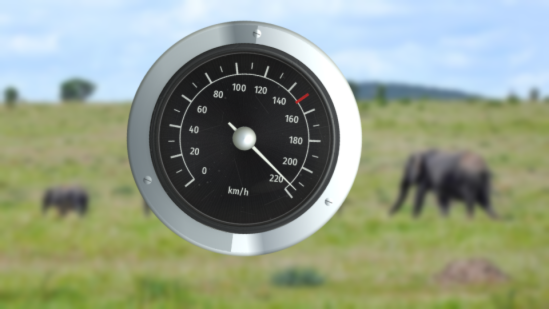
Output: 215 (km/h)
